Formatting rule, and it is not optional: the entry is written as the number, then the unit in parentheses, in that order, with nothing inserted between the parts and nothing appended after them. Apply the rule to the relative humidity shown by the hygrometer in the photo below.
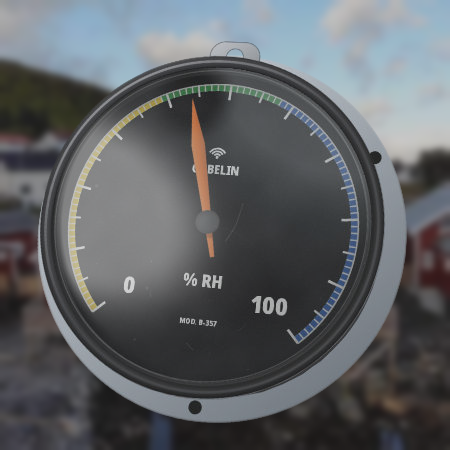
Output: 44 (%)
